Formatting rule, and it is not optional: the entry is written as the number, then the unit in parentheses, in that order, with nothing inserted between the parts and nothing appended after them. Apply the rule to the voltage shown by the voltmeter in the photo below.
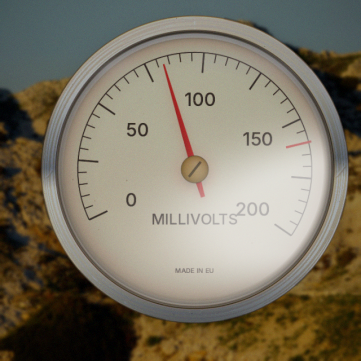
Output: 82.5 (mV)
